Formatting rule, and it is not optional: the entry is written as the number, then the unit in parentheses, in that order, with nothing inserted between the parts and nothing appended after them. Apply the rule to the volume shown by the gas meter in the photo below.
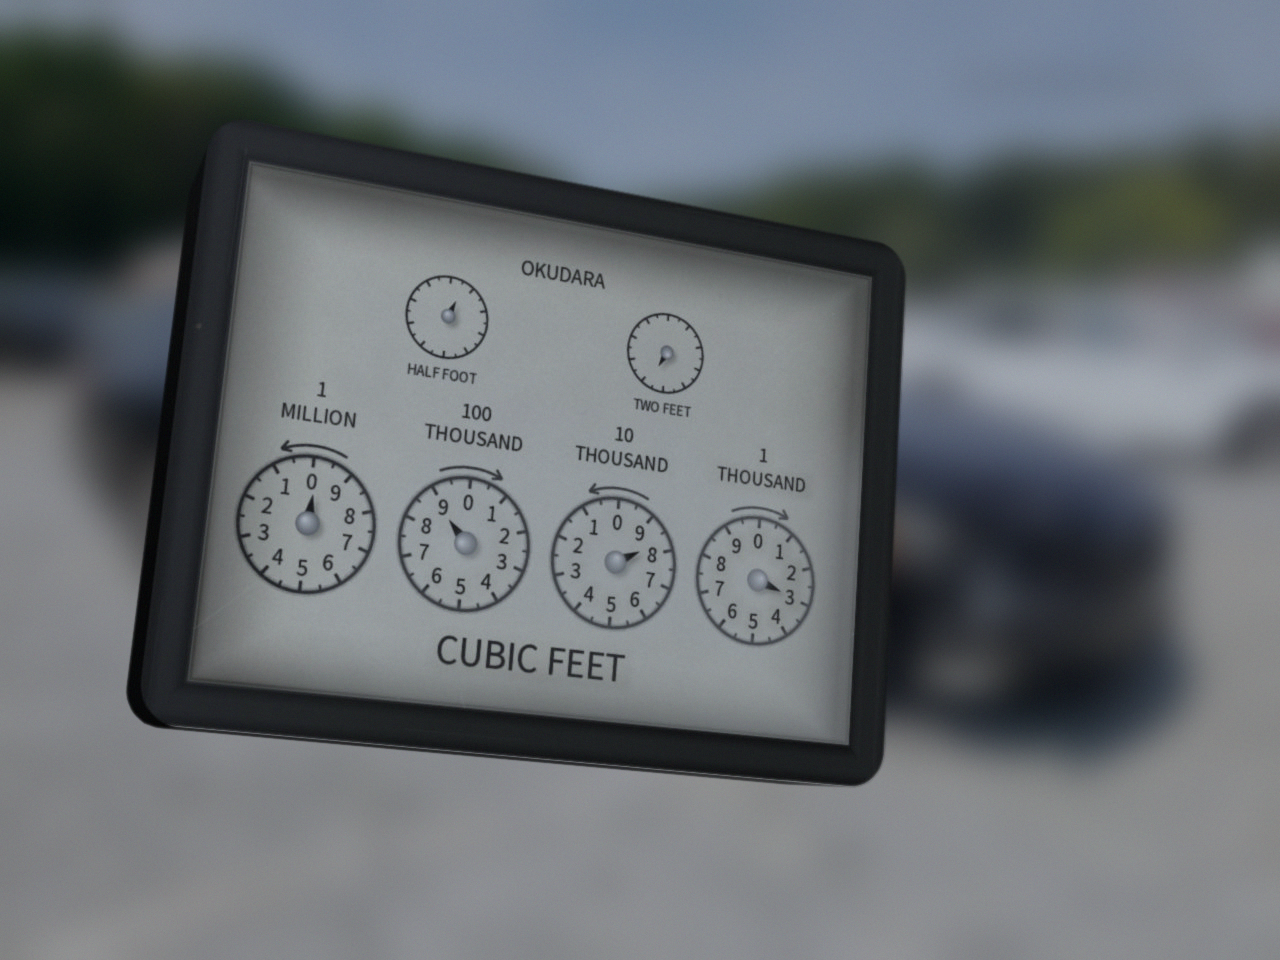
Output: 988300 (ft³)
